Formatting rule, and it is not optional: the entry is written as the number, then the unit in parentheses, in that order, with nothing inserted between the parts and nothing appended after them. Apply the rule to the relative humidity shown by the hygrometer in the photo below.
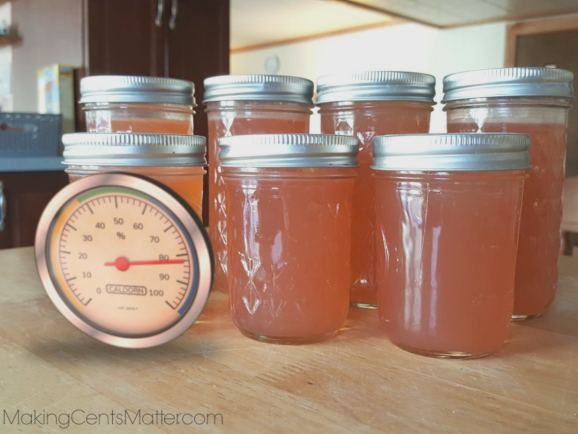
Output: 82 (%)
